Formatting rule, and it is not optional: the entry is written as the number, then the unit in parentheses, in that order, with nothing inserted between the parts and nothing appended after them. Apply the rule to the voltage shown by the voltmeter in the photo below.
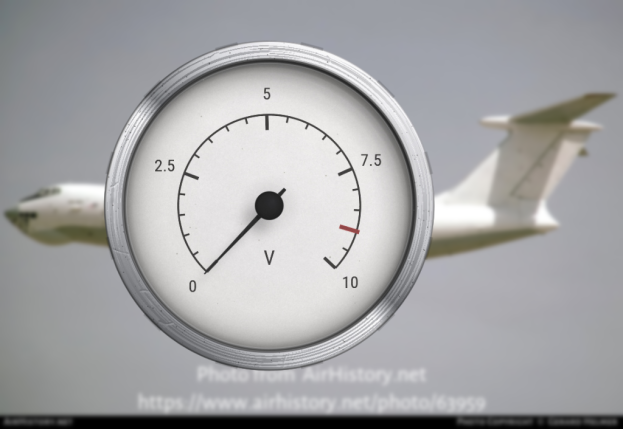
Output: 0 (V)
